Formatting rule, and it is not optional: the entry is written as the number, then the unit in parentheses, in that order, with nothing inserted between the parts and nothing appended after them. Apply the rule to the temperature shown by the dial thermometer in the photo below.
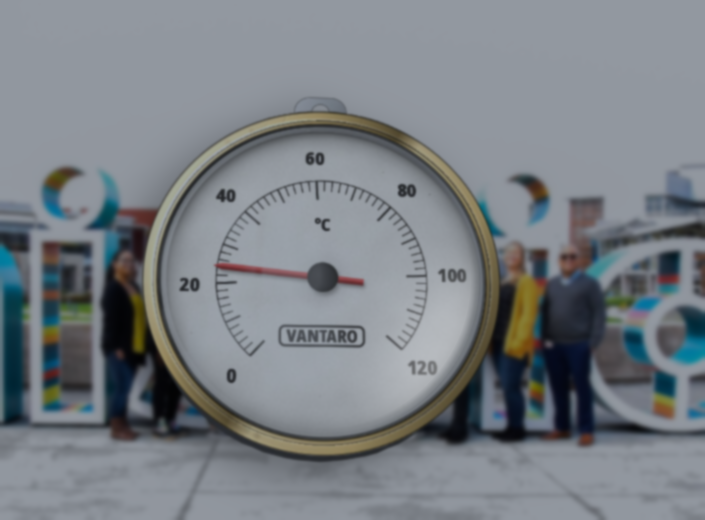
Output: 24 (°C)
